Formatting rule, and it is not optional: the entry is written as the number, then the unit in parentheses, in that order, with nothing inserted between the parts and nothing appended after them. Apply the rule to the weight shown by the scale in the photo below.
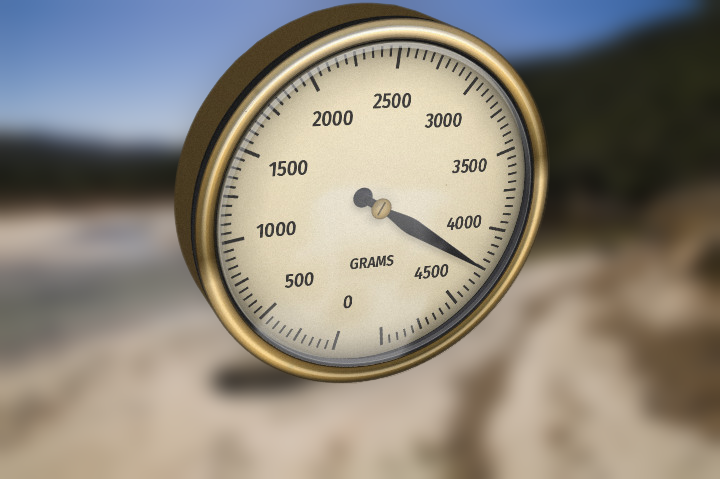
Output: 4250 (g)
